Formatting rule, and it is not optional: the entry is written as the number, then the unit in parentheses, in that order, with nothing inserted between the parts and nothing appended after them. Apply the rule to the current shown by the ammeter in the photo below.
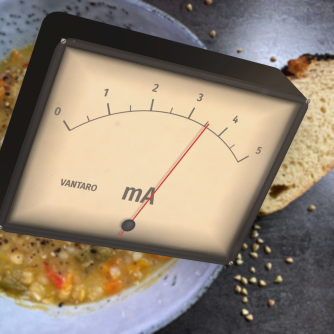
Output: 3.5 (mA)
